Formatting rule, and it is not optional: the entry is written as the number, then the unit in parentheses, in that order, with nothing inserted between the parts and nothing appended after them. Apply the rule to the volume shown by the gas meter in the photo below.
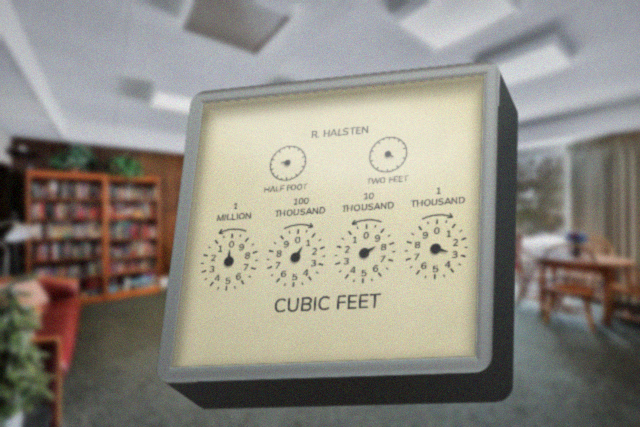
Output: 8300 (ft³)
